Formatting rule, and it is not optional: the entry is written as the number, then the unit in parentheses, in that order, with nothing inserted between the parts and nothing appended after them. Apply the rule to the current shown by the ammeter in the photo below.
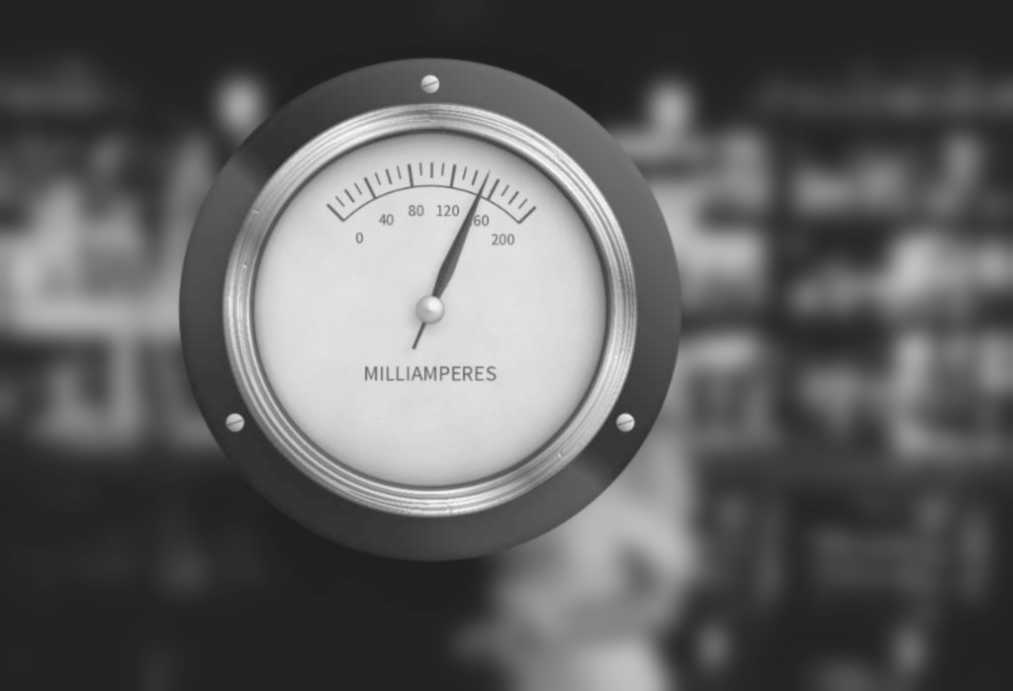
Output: 150 (mA)
